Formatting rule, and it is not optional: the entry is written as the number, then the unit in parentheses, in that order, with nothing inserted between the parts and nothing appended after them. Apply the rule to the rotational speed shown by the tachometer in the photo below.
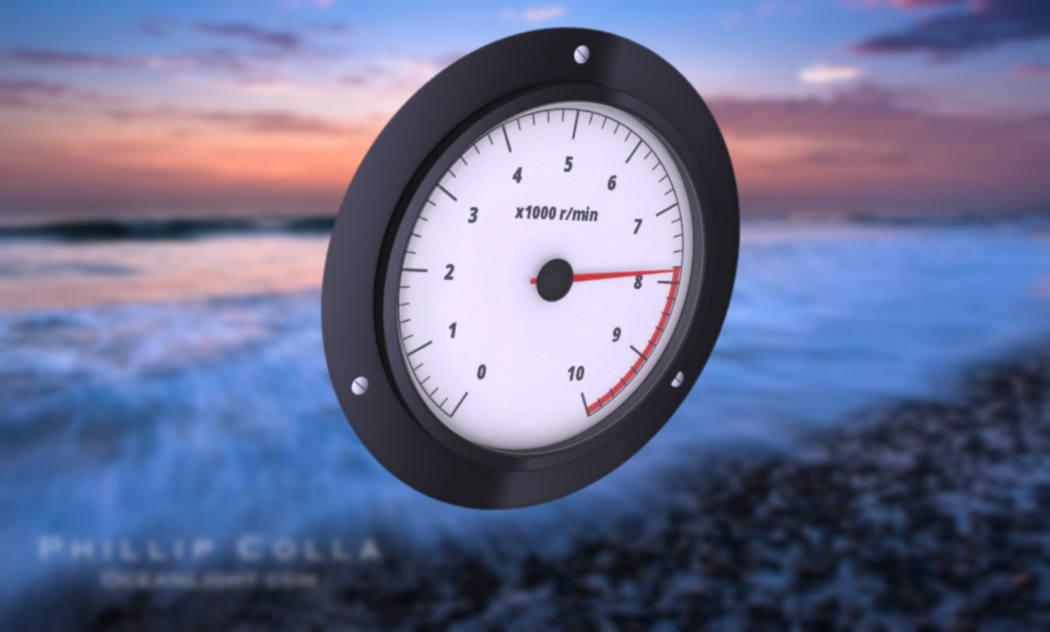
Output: 7800 (rpm)
